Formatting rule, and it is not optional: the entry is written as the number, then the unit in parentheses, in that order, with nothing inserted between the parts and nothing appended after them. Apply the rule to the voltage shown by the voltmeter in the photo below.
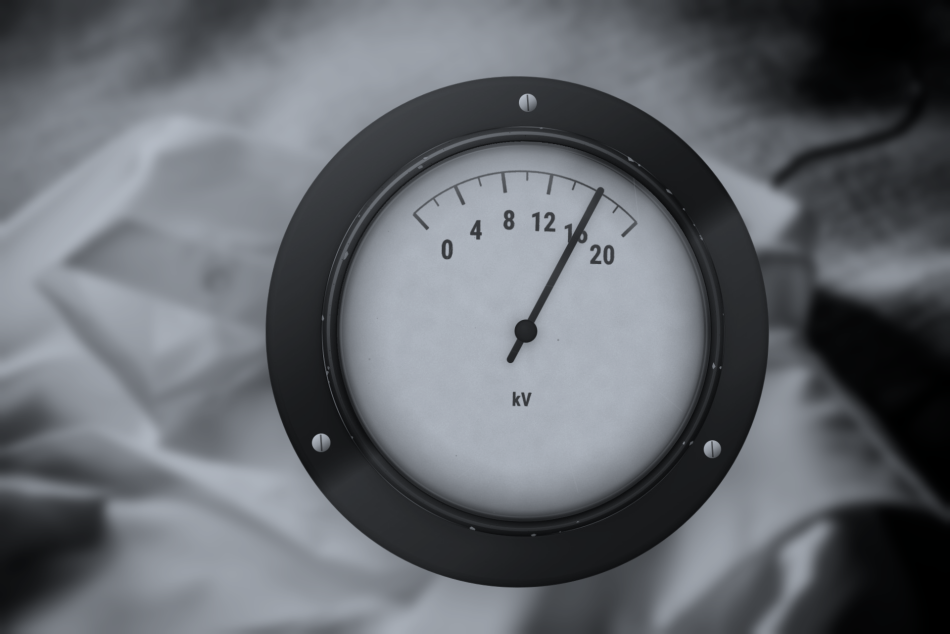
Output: 16 (kV)
